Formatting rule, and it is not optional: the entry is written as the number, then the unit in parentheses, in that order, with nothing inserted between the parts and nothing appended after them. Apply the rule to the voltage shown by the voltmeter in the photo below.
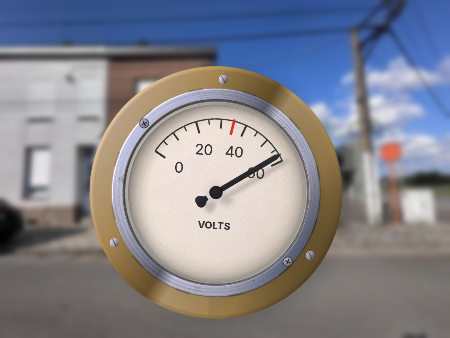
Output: 57.5 (V)
